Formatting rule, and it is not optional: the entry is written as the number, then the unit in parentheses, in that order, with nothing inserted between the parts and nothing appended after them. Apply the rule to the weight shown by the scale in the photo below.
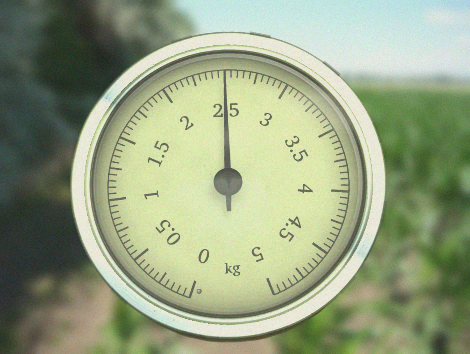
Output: 2.5 (kg)
